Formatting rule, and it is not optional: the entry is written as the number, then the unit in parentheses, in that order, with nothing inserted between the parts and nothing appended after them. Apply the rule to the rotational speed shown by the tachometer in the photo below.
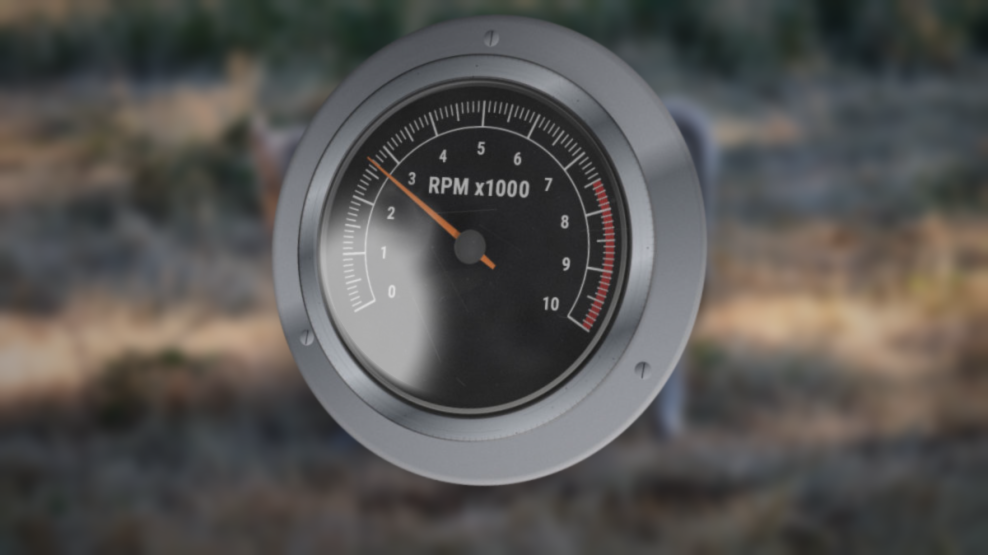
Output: 2700 (rpm)
